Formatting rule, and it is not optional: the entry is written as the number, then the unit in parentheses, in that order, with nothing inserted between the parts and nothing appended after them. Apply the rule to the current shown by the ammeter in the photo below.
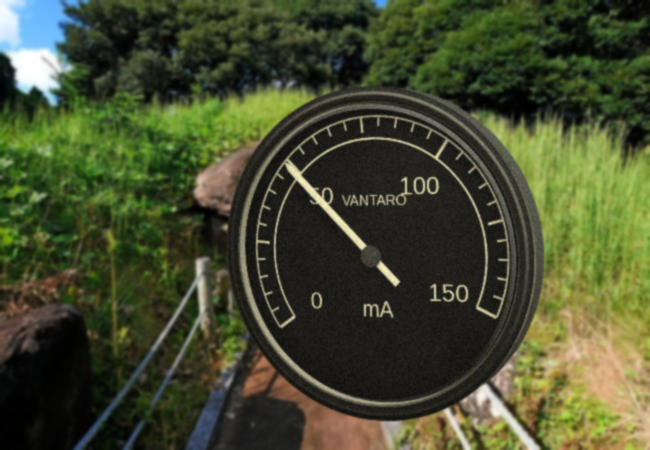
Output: 50 (mA)
